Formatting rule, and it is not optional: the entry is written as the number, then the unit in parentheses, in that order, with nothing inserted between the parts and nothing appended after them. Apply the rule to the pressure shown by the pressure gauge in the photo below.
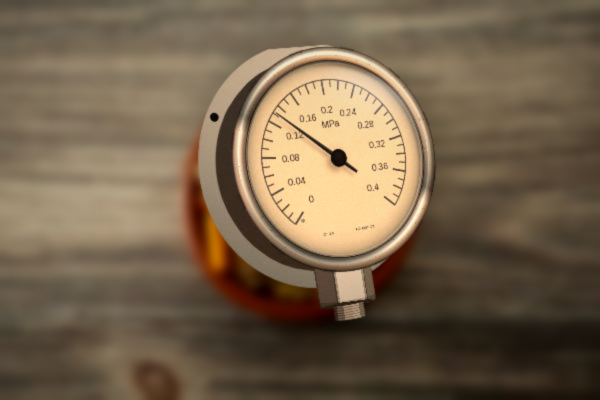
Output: 0.13 (MPa)
